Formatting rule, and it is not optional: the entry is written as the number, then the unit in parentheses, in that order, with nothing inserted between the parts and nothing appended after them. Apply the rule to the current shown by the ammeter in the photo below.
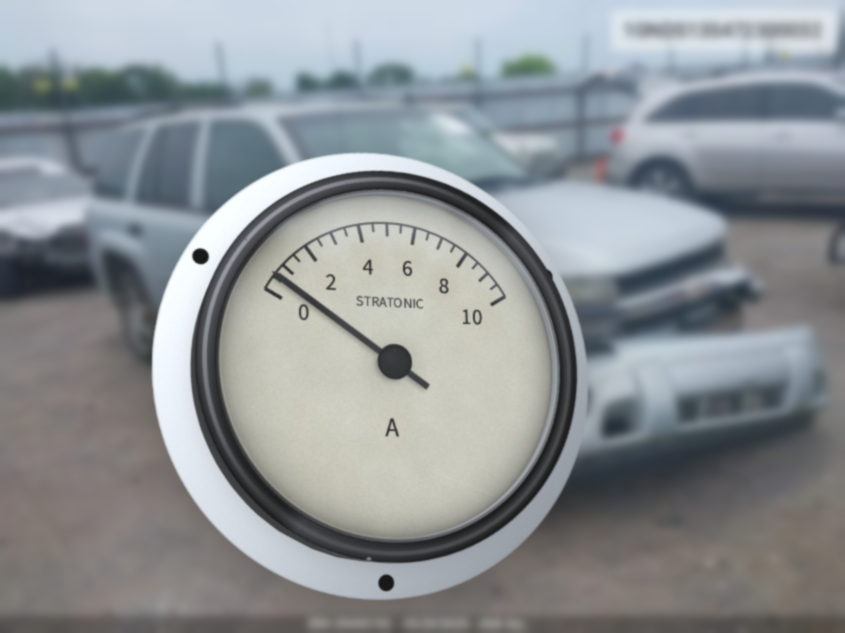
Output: 0.5 (A)
